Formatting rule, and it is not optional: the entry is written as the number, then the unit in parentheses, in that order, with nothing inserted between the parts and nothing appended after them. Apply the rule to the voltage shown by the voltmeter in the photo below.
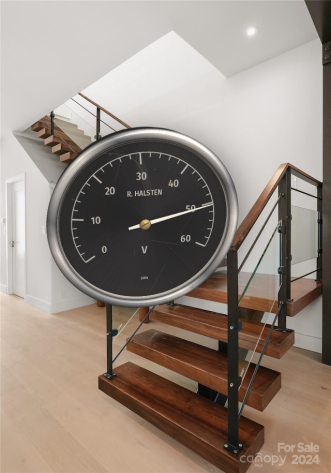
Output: 50 (V)
